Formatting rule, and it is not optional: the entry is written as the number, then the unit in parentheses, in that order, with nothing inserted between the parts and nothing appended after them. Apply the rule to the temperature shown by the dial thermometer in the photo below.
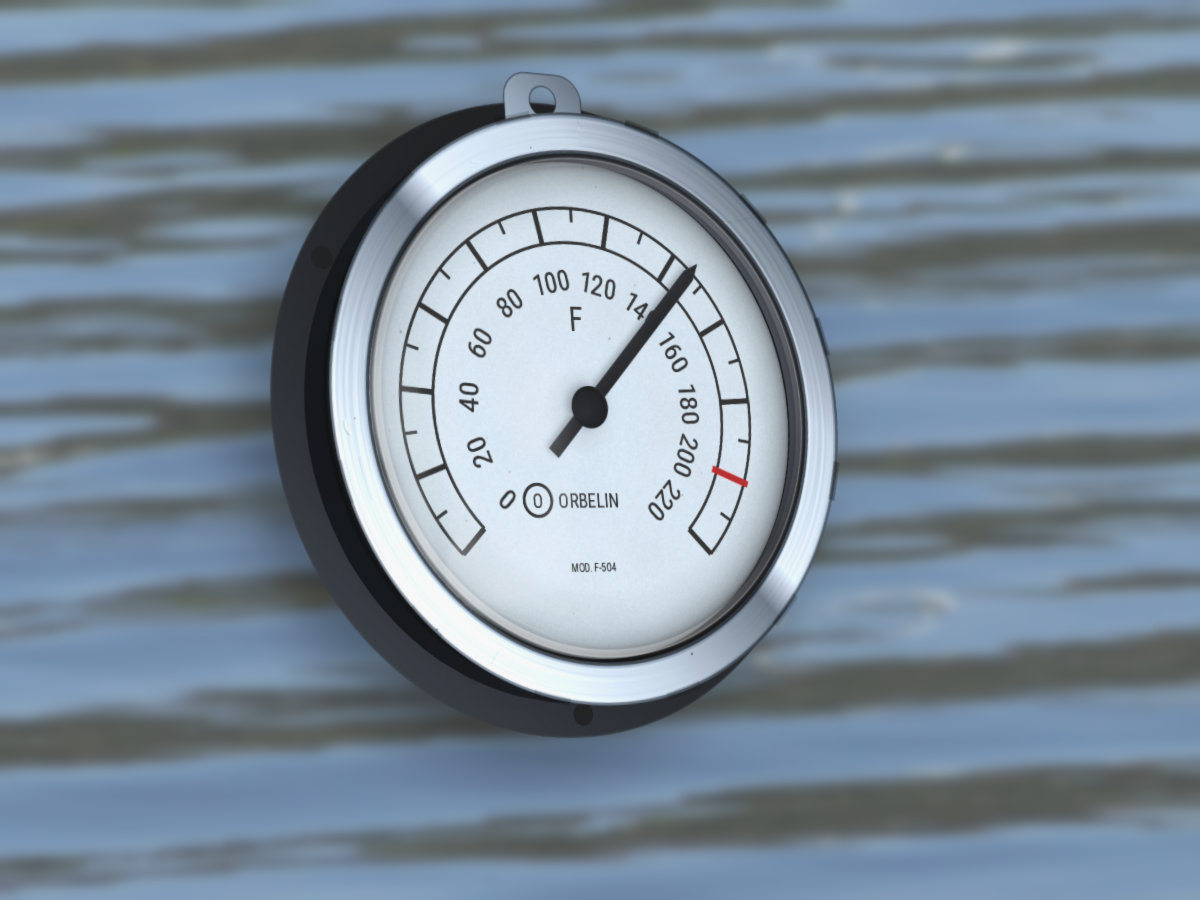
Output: 145 (°F)
